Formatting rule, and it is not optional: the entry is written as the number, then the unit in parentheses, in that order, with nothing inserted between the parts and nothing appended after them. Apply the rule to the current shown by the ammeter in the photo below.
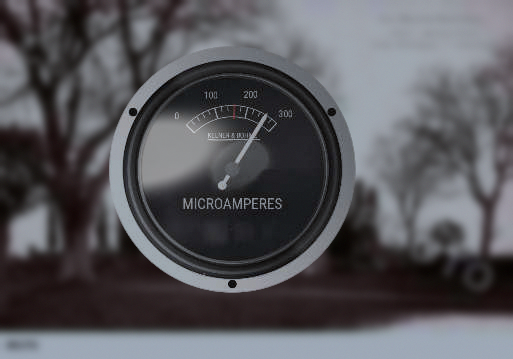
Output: 260 (µA)
